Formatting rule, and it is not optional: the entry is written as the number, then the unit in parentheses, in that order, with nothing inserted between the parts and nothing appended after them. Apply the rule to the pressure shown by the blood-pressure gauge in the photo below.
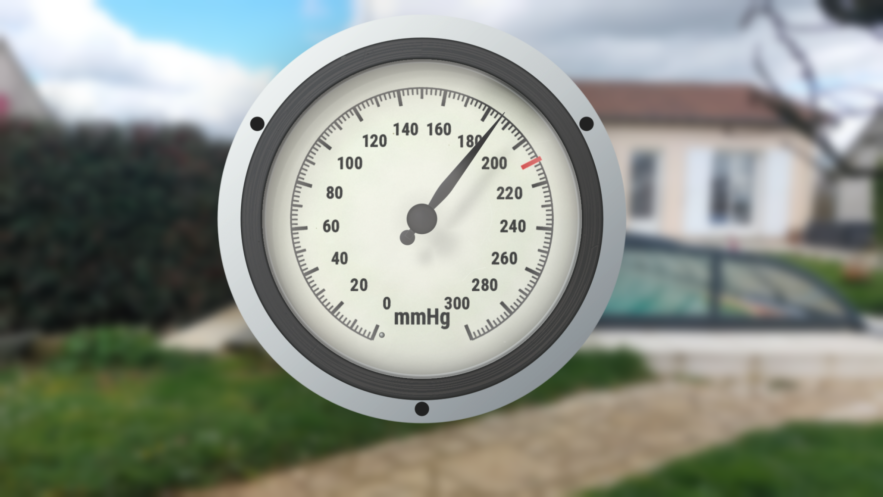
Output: 186 (mmHg)
